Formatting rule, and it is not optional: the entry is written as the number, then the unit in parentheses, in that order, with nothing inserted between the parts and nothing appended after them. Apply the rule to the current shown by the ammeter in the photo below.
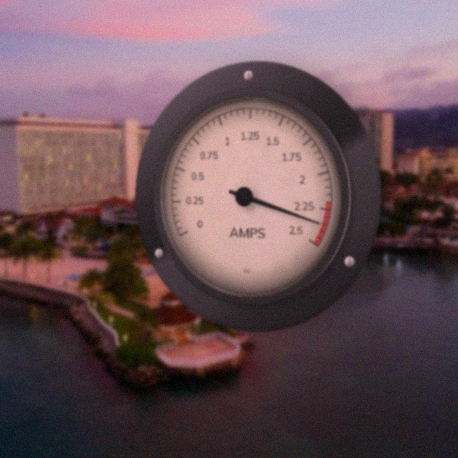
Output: 2.35 (A)
